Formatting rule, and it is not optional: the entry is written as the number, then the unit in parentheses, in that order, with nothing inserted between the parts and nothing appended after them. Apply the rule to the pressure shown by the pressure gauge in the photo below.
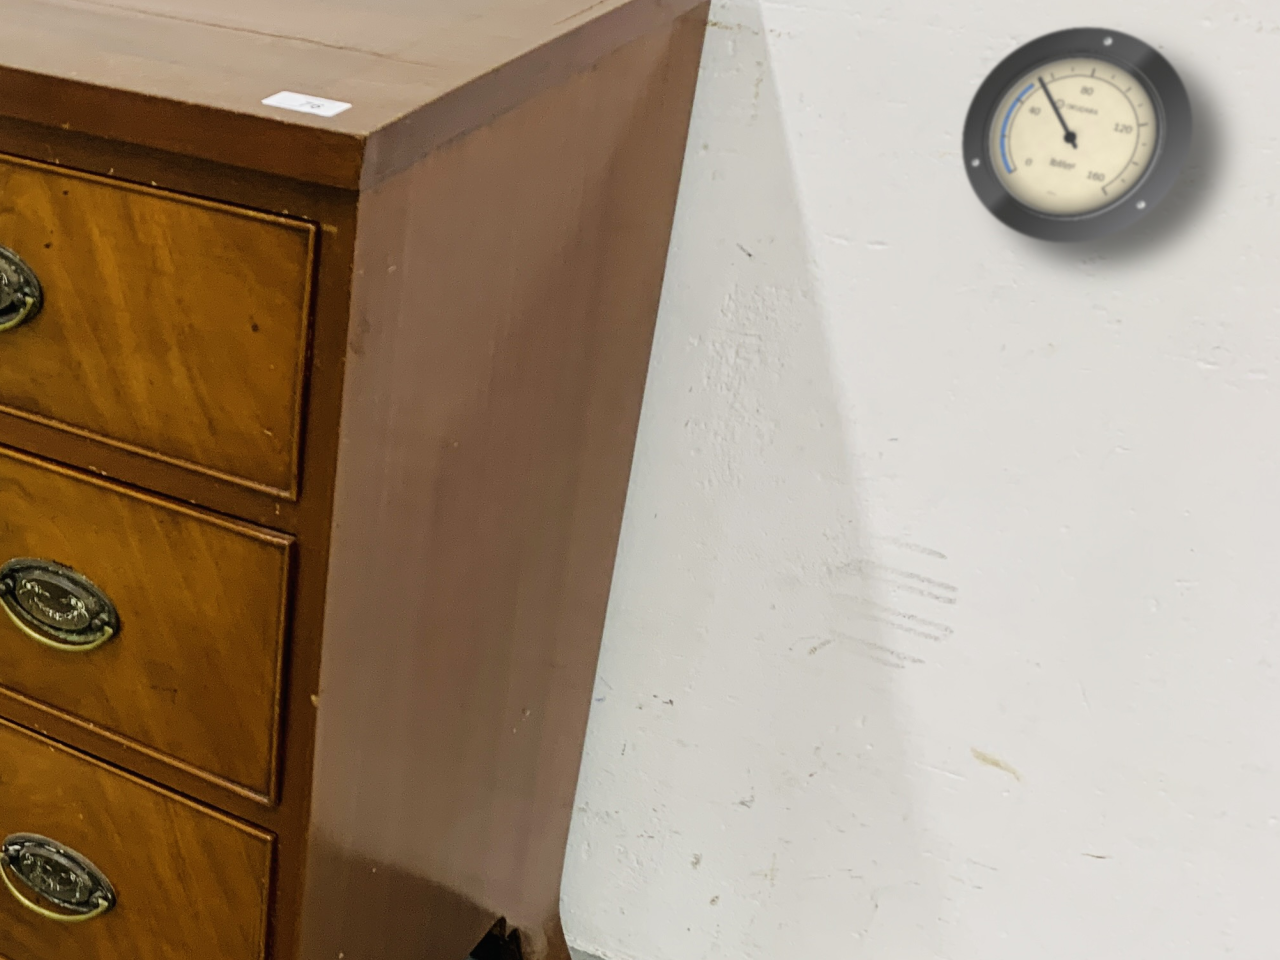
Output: 55 (psi)
